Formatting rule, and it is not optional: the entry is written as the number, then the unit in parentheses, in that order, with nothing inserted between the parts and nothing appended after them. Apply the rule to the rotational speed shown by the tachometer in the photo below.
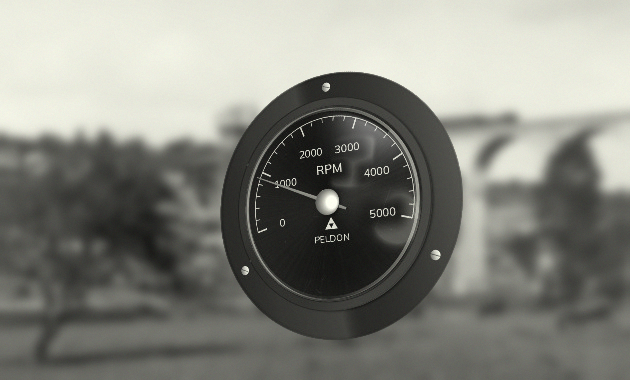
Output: 900 (rpm)
